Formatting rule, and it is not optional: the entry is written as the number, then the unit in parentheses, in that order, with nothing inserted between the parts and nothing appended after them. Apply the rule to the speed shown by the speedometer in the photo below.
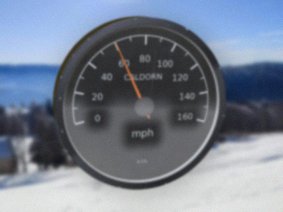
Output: 60 (mph)
